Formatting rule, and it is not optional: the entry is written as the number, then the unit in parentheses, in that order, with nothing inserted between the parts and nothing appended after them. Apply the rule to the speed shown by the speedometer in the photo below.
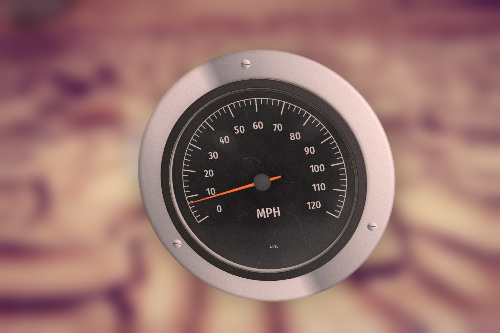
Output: 8 (mph)
